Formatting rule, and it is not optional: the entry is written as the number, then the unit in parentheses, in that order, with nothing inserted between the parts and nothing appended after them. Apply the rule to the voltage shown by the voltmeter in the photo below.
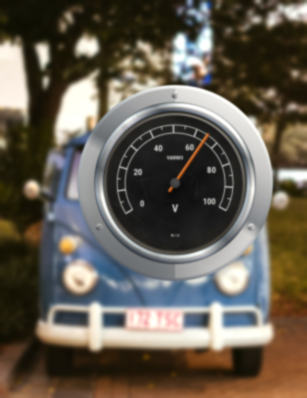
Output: 65 (V)
